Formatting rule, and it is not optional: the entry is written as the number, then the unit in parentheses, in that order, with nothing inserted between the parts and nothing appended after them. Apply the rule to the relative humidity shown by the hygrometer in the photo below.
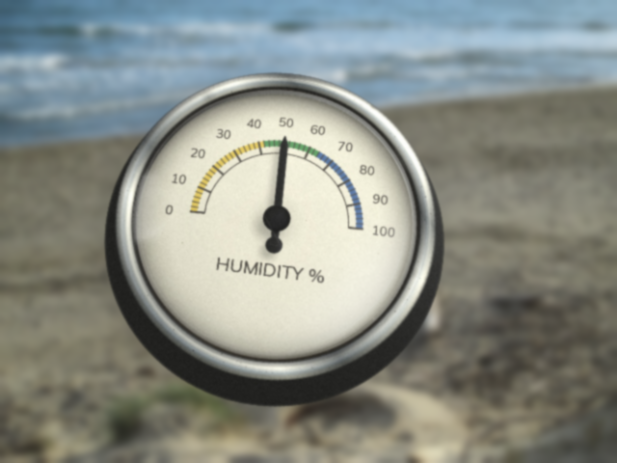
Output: 50 (%)
